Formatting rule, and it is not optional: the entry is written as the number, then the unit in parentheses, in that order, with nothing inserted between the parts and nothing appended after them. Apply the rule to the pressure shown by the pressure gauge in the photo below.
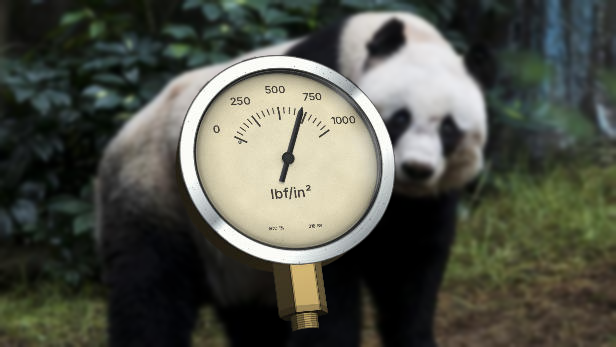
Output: 700 (psi)
